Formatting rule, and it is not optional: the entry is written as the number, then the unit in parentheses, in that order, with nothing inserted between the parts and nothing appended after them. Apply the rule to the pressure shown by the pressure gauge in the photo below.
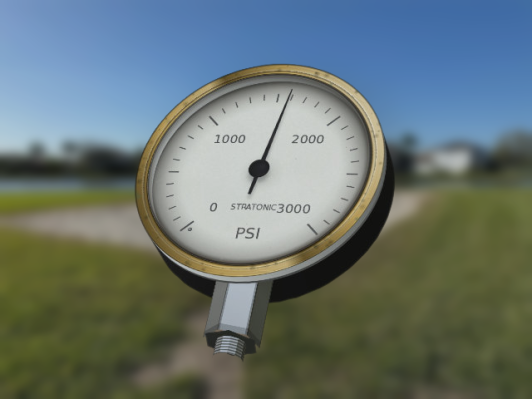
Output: 1600 (psi)
